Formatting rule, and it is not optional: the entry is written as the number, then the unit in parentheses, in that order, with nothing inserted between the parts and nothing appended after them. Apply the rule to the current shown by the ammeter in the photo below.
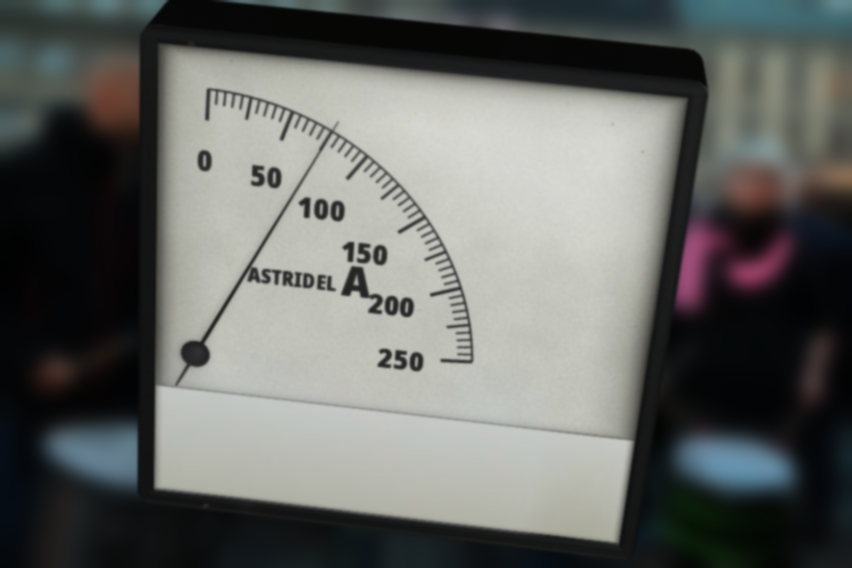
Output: 75 (A)
